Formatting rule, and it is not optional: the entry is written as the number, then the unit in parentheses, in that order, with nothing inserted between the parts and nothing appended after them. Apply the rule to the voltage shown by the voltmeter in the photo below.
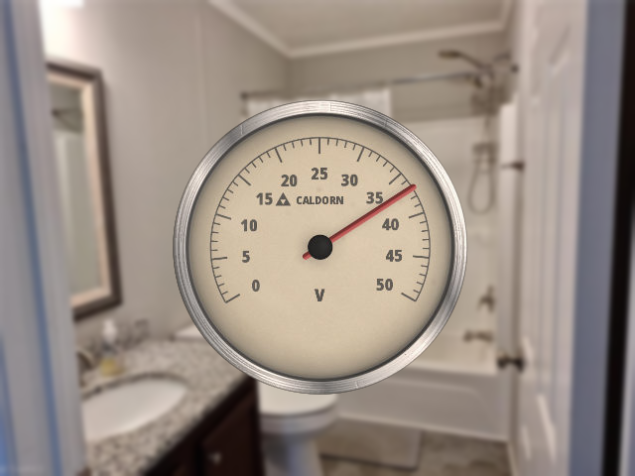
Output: 37 (V)
